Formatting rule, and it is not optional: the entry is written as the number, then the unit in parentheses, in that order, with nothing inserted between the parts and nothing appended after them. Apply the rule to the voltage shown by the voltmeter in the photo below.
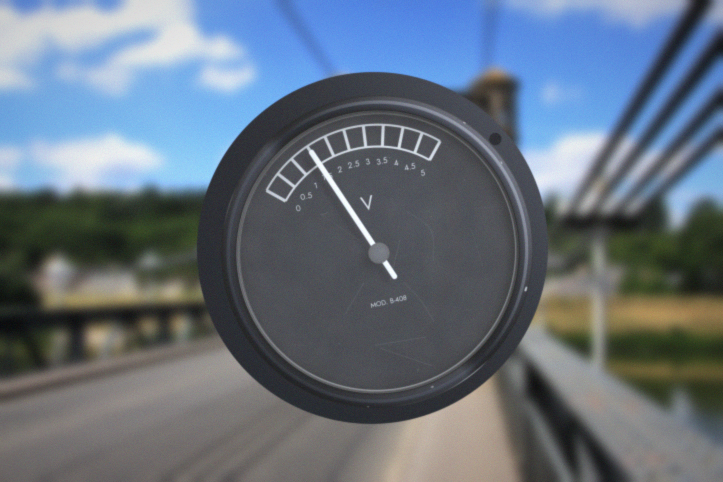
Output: 1.5 (V)
